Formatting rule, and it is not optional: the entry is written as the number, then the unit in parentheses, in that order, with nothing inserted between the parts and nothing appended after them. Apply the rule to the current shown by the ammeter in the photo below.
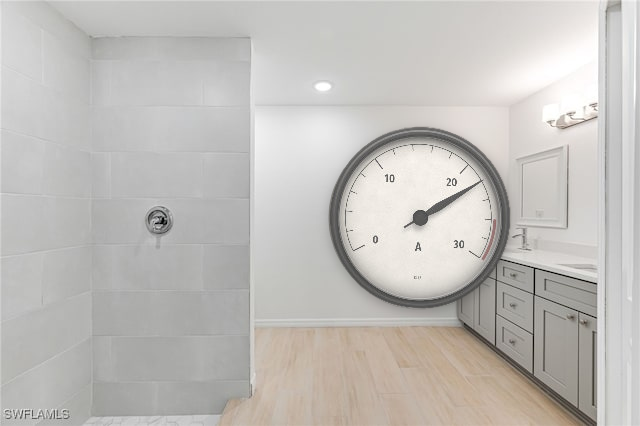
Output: 22 (A)
